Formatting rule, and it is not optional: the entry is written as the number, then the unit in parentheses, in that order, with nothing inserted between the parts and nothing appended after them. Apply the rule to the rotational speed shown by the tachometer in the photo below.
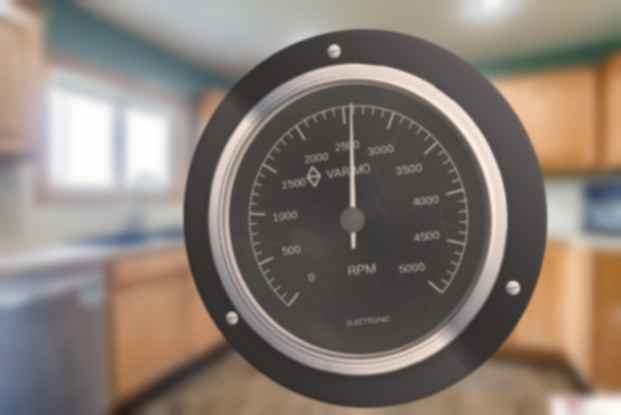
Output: 2600 (rpm)
